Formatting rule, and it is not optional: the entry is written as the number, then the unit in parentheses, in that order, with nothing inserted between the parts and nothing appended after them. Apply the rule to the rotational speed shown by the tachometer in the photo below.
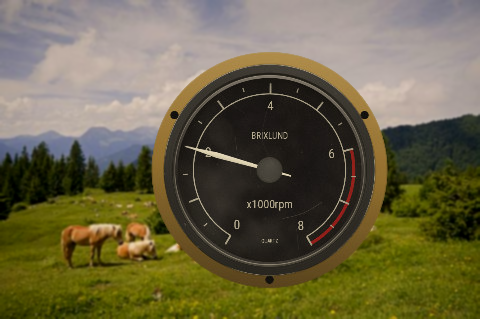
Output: 2000 (rpm)
